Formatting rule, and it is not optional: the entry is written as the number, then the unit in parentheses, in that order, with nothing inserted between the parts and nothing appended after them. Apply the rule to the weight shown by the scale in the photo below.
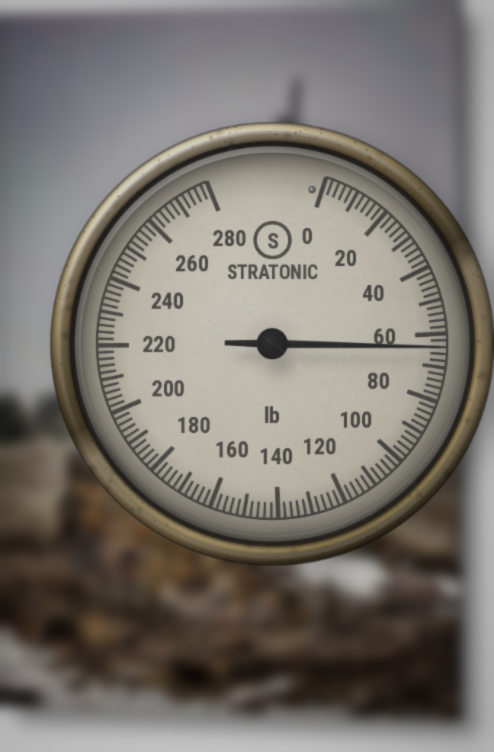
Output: 64 (lb)
